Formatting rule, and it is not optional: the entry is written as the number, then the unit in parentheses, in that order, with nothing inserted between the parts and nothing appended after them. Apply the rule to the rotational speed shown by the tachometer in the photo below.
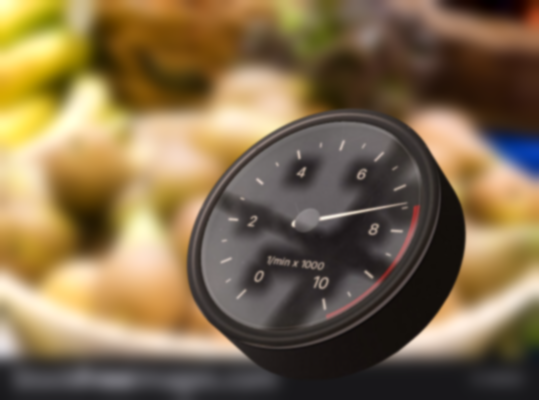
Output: 7500 (rpm)
